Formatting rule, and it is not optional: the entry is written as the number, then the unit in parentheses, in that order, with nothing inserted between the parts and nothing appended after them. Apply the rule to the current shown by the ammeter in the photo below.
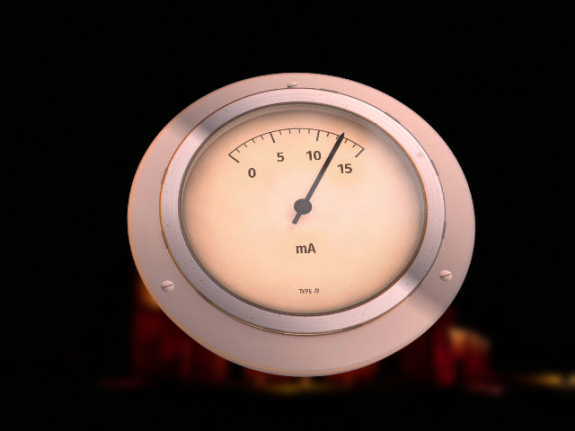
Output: 12.5 (mA)
